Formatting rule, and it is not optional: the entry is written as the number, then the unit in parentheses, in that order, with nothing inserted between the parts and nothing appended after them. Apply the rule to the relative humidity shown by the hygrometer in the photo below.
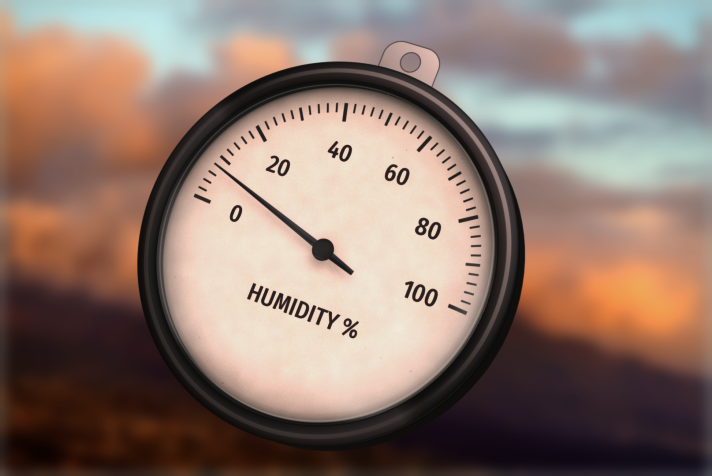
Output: 8 (%)
